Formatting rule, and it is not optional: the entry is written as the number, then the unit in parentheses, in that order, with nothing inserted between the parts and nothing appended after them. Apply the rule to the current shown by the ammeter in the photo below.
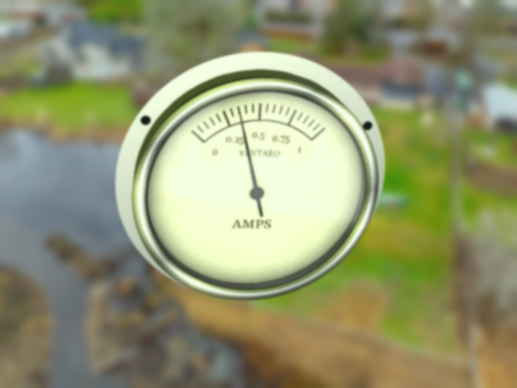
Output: 0.35 (A)
